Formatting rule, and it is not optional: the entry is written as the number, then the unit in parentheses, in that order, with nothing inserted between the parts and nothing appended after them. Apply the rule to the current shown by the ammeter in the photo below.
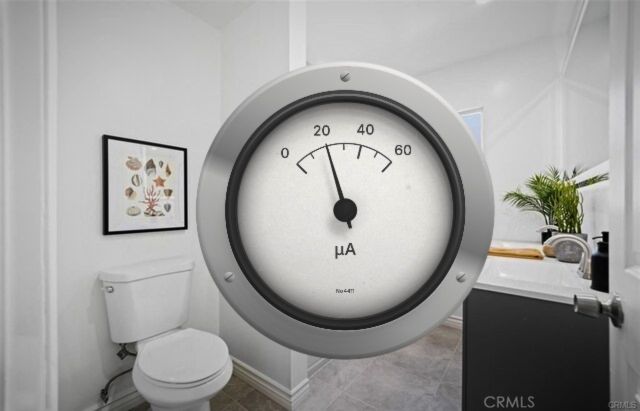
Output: 20 (µA)
